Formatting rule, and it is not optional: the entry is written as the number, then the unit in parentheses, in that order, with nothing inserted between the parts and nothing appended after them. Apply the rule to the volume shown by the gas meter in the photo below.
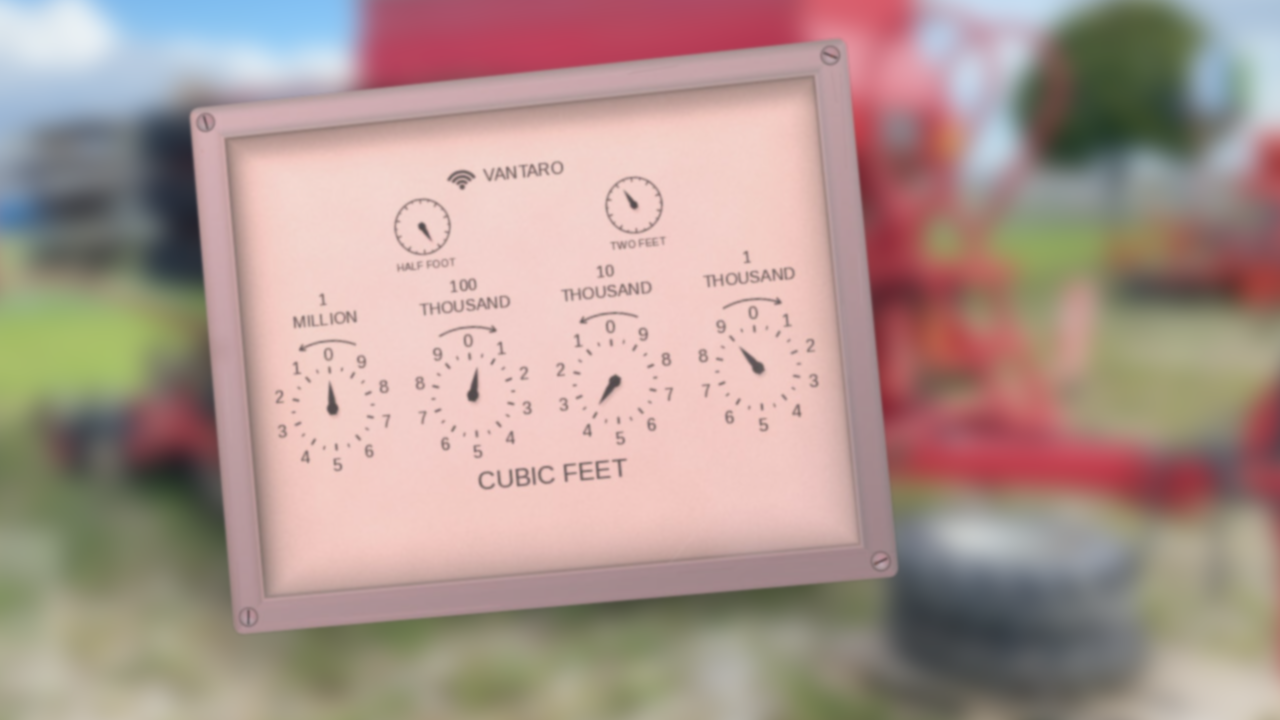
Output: 3900 (ft³)
